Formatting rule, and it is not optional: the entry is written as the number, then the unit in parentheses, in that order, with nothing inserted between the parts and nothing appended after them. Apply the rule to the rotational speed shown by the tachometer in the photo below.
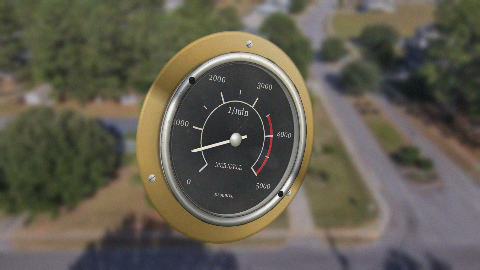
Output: 500 (rpm)
